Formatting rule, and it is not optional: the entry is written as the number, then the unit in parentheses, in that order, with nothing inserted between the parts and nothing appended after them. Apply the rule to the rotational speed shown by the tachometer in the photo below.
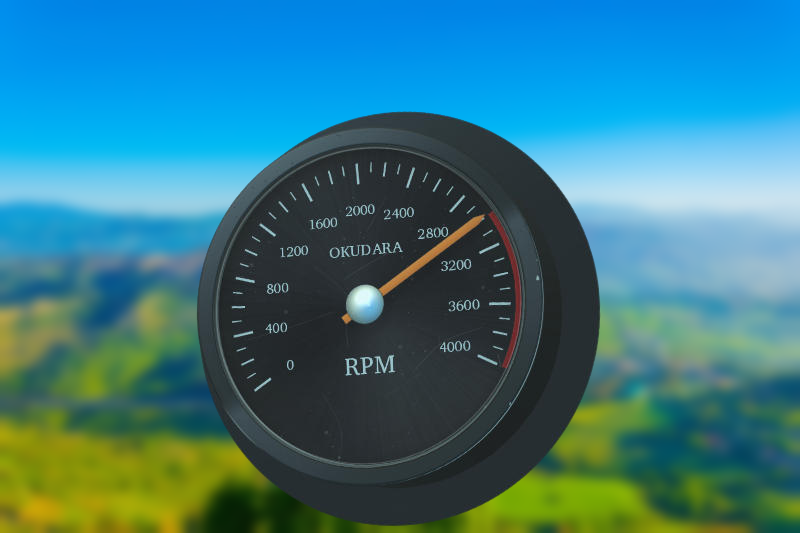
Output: 3000 (rpm)
